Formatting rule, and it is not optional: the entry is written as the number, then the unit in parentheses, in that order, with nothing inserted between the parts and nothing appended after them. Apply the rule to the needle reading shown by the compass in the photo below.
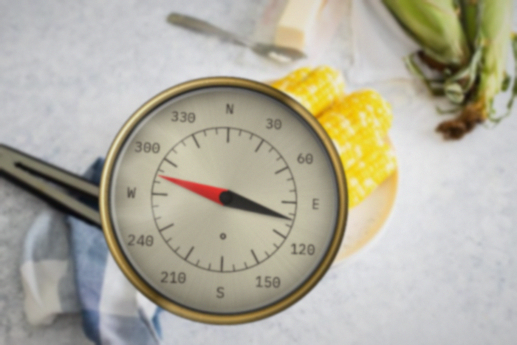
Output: 285 (°)
